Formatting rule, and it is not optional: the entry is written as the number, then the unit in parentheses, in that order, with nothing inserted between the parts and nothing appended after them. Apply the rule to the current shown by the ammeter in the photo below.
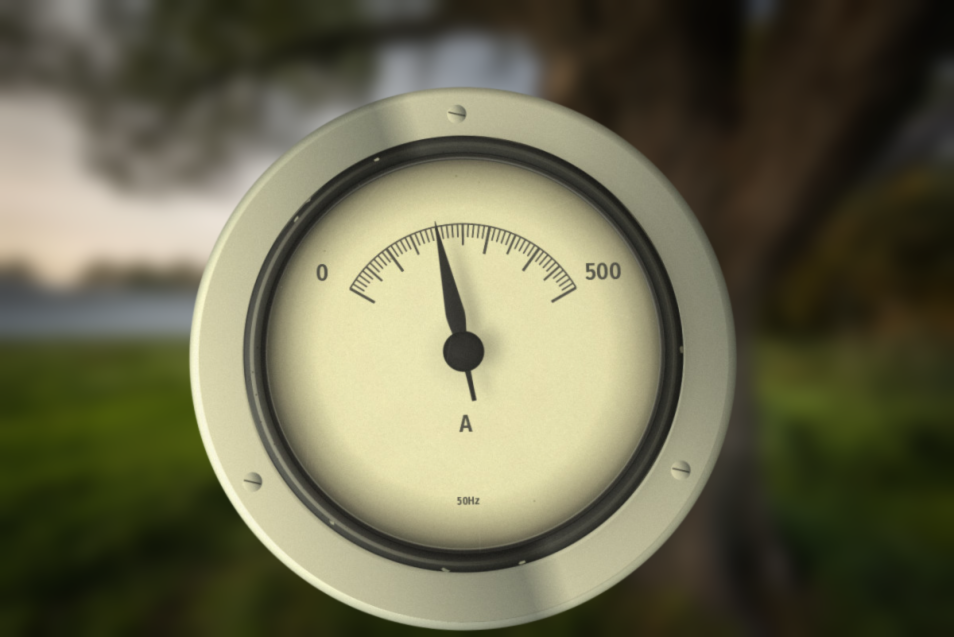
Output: 200 (A)
